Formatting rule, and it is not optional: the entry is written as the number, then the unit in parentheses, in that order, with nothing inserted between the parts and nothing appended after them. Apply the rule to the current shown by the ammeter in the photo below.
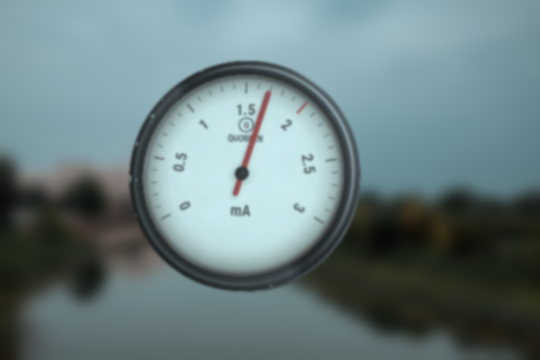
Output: 1.7 (mA)
